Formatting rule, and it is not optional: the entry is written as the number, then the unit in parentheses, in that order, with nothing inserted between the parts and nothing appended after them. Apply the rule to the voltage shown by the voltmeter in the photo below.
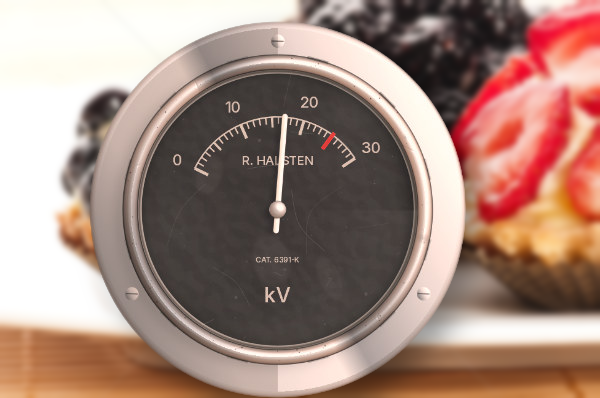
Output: 17 (kV)
